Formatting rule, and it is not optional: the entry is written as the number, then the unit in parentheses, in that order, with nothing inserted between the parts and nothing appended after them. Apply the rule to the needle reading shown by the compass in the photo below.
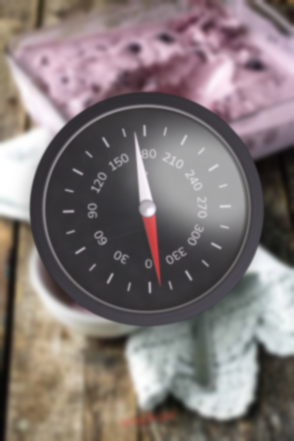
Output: 352.5 (°)
